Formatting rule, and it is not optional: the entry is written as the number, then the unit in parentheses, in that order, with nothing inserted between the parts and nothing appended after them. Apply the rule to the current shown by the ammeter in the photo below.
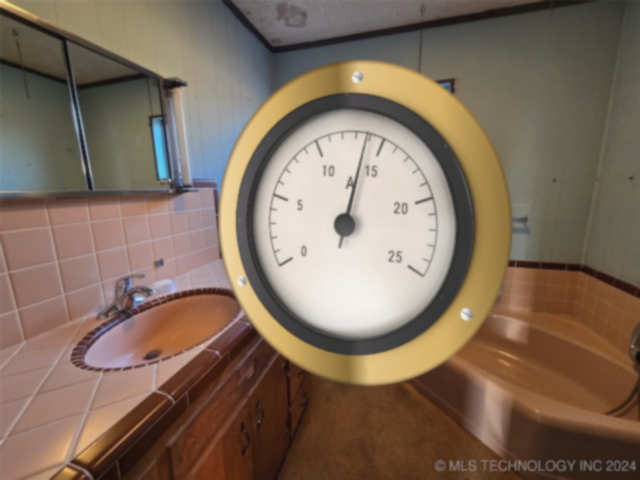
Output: 14 (A)
